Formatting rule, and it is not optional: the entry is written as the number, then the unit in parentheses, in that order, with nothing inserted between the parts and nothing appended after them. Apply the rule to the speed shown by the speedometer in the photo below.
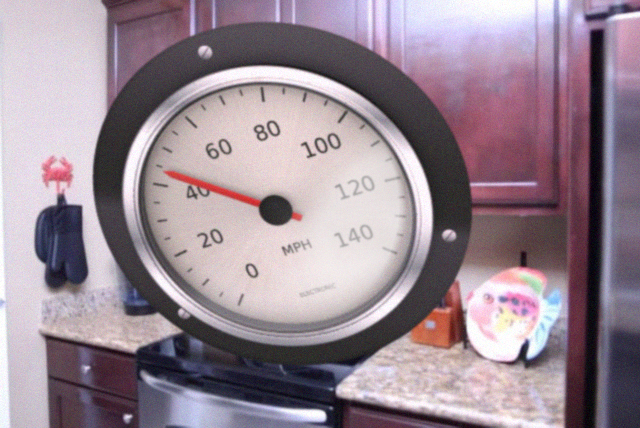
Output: 45 (mph)
